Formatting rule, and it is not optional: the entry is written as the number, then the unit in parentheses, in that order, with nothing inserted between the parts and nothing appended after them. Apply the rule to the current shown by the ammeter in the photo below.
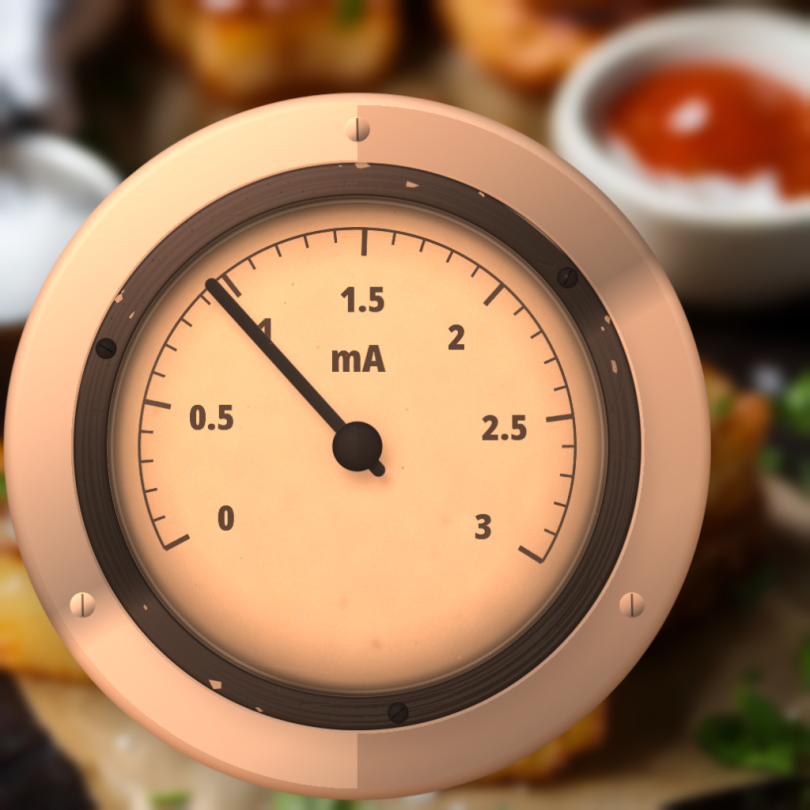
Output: 0.95 (mA)
